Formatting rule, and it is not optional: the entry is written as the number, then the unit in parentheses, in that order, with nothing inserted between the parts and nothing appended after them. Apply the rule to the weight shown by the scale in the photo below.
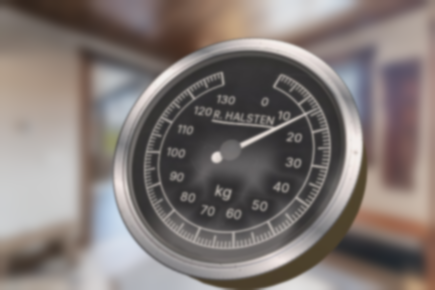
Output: 15 (kg)
